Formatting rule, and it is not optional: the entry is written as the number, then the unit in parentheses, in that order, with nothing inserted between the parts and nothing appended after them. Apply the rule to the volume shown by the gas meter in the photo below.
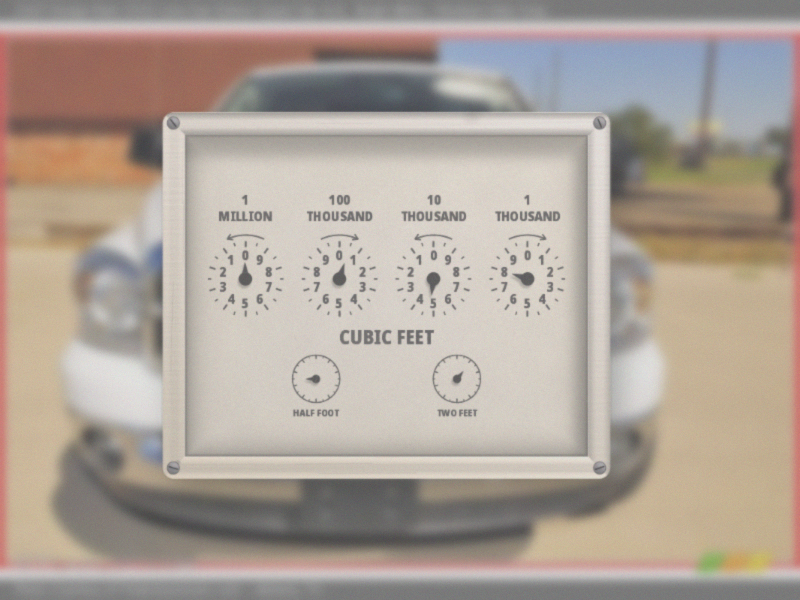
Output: 4800 (ft³)
